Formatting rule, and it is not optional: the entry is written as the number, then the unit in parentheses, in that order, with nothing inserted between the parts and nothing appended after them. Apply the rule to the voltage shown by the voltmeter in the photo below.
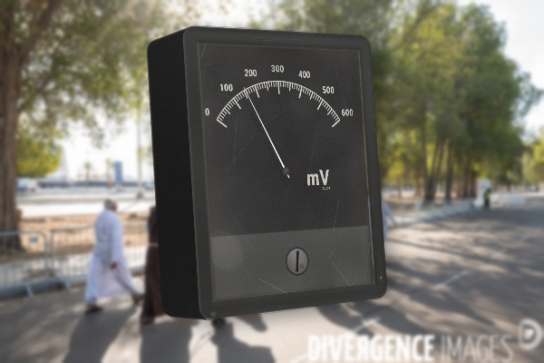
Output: 150 (mV)
